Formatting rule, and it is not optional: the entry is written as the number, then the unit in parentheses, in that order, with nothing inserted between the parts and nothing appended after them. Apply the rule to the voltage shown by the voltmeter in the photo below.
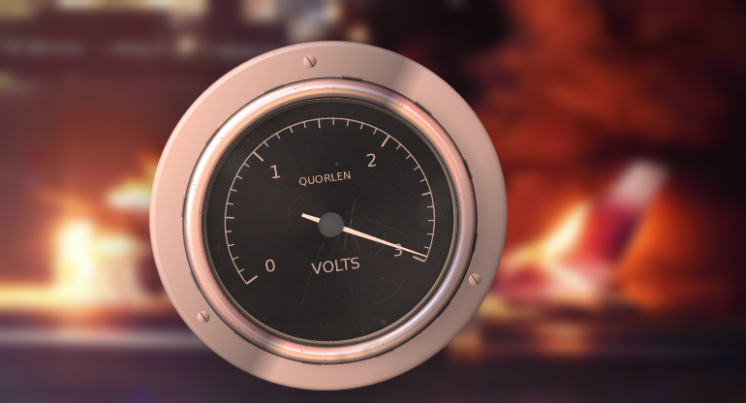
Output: 2.95 (V)
